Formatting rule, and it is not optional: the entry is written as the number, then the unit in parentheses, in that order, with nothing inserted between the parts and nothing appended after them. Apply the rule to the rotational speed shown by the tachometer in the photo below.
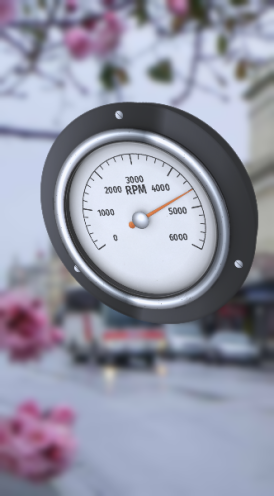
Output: 4600 (rpm)
